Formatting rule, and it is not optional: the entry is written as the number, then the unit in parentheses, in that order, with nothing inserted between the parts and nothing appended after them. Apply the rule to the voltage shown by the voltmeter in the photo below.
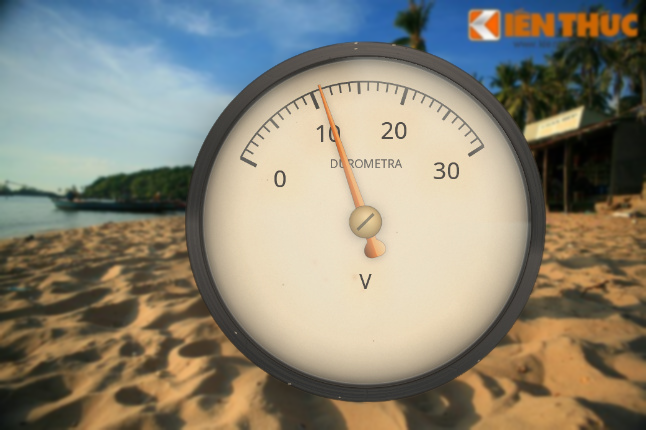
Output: 11 (V)
